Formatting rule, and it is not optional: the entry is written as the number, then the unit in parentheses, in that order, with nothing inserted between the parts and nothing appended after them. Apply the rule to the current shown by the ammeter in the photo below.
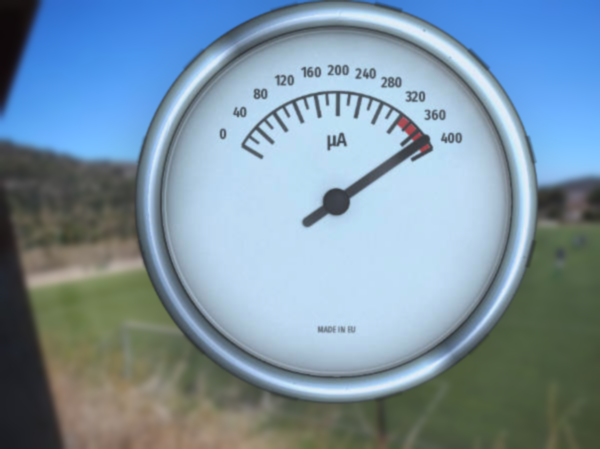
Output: 380 (µA)
